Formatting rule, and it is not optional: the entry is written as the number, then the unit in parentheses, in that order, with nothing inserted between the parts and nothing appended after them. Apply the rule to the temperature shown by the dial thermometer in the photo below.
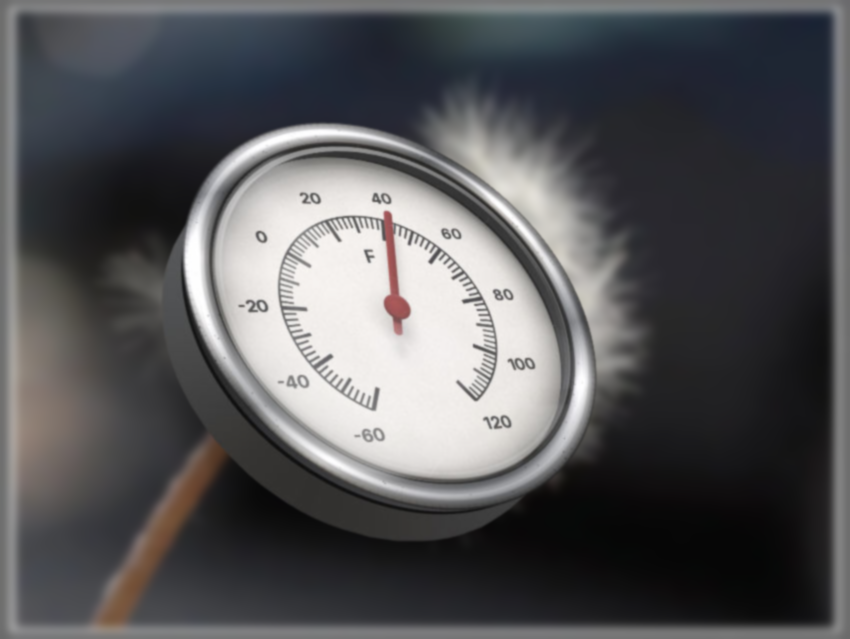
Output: 40 (°F)
